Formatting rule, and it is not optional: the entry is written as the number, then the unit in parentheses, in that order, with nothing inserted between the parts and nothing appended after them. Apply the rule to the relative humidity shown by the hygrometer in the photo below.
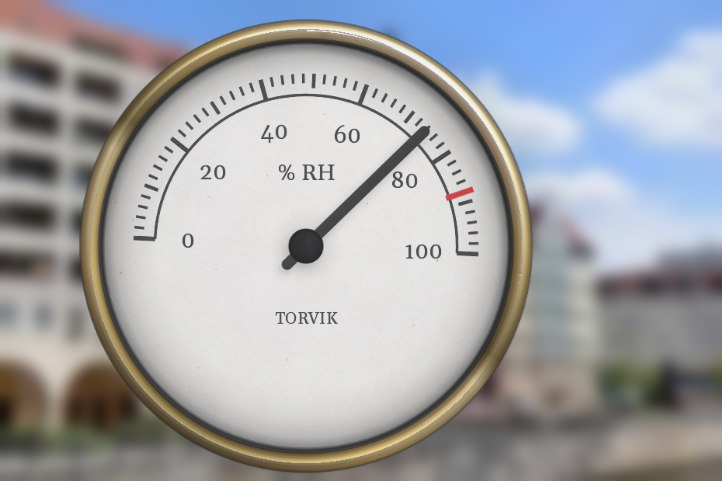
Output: 74 (%)
